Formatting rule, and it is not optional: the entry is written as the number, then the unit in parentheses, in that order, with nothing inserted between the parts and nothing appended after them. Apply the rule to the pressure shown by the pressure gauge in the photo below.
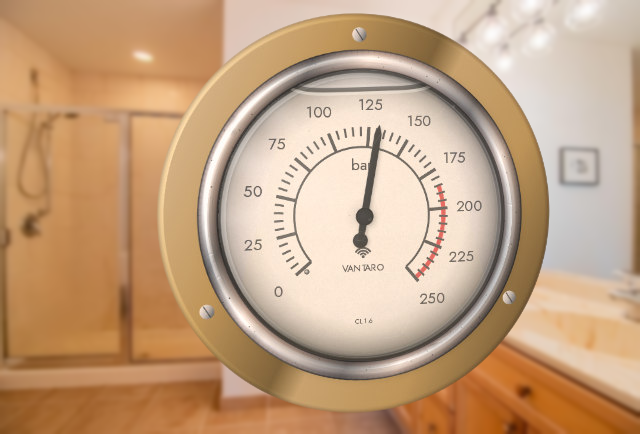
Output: 130 (bar)
